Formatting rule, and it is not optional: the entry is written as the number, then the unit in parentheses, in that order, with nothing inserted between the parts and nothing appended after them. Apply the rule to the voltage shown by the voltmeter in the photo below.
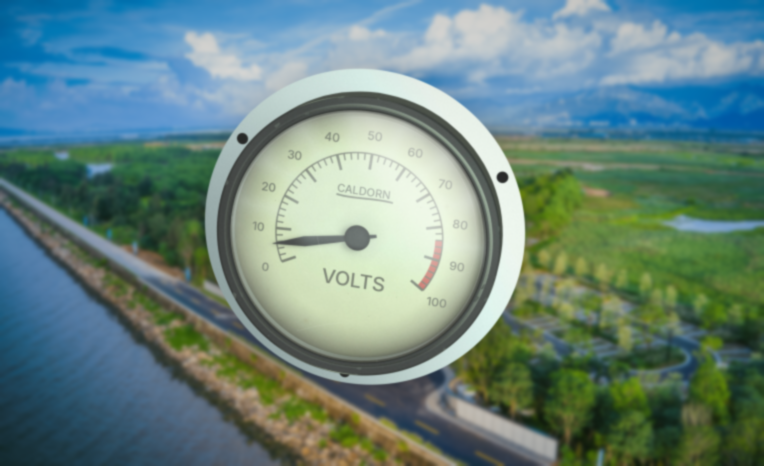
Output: 6 (V)
